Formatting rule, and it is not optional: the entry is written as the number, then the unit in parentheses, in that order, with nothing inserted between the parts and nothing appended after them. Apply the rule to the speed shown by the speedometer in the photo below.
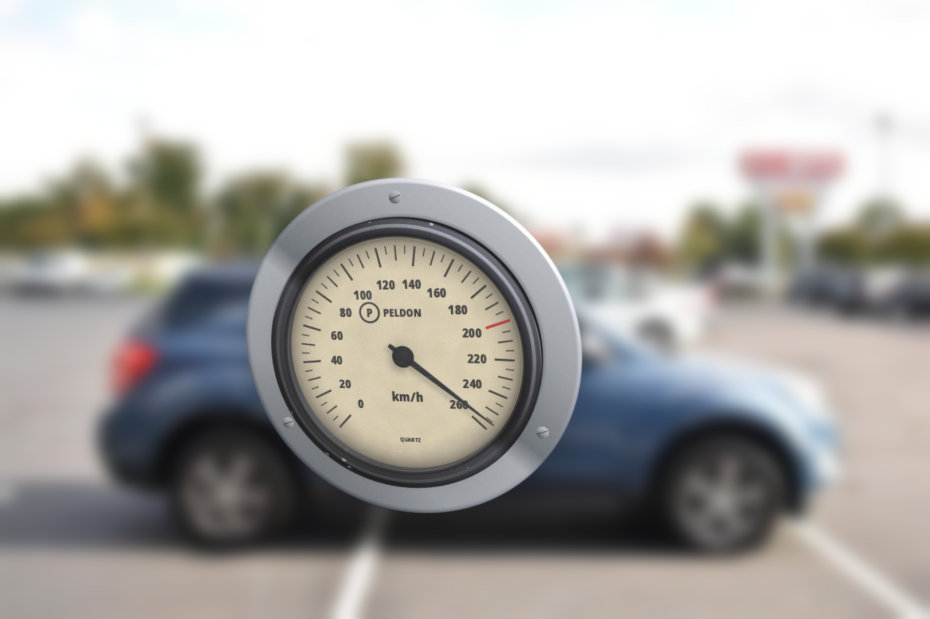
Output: 255 (km/h)
